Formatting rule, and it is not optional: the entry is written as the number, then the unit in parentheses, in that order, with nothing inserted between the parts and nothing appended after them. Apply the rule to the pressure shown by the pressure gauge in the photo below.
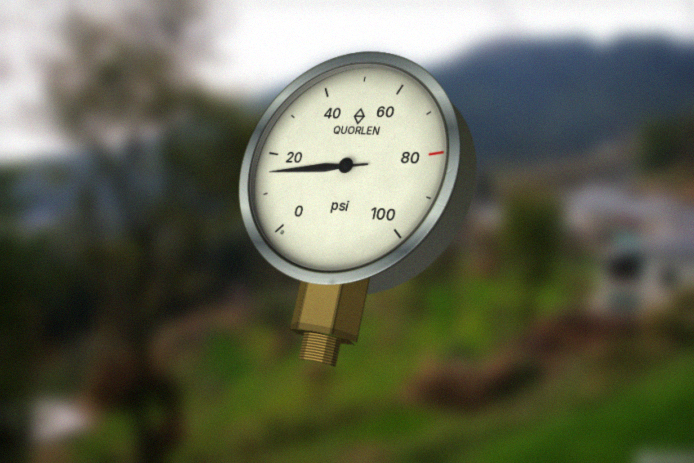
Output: 15 (psi)
